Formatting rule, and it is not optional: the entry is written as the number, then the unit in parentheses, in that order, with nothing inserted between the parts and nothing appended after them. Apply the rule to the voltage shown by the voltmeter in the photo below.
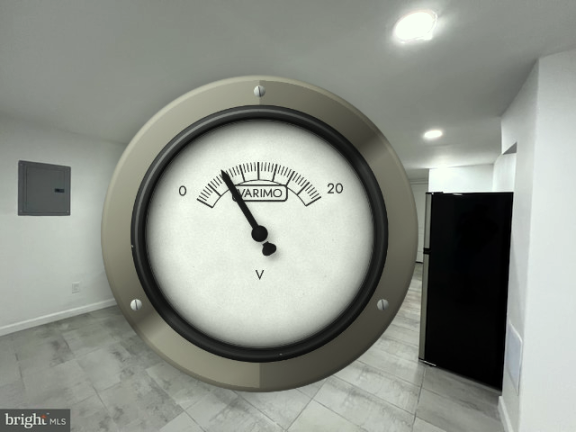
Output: 5 (V)
